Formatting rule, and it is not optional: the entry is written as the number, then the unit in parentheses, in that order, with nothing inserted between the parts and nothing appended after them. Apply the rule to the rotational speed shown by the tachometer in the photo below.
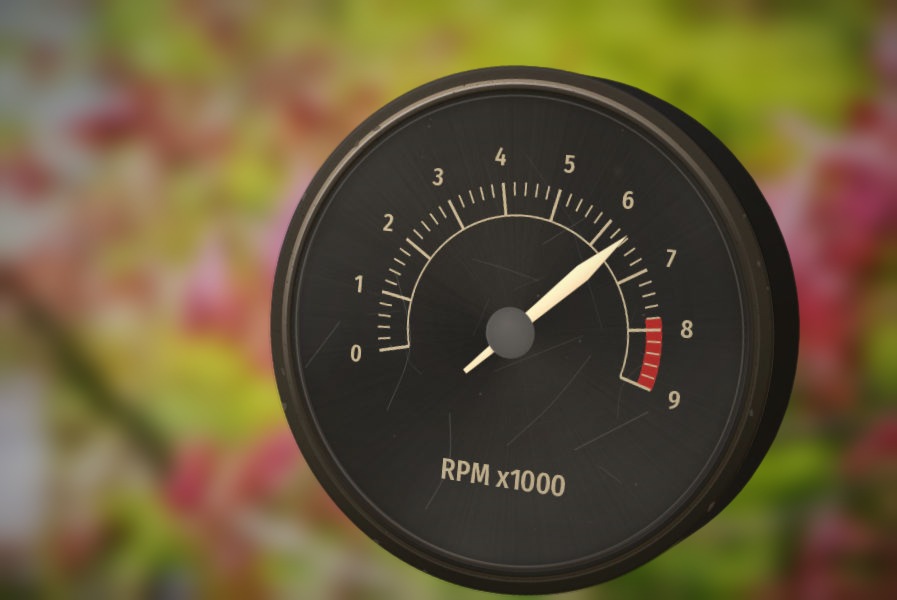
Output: 6400 (rpm)
